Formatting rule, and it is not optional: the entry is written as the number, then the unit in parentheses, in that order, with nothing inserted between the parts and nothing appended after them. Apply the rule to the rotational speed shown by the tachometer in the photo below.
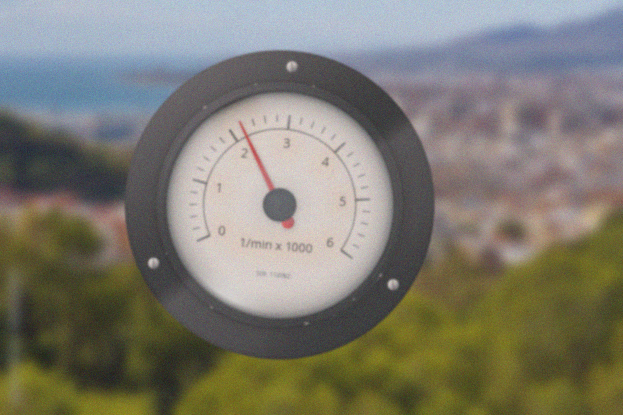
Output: 2200 (rpm)
